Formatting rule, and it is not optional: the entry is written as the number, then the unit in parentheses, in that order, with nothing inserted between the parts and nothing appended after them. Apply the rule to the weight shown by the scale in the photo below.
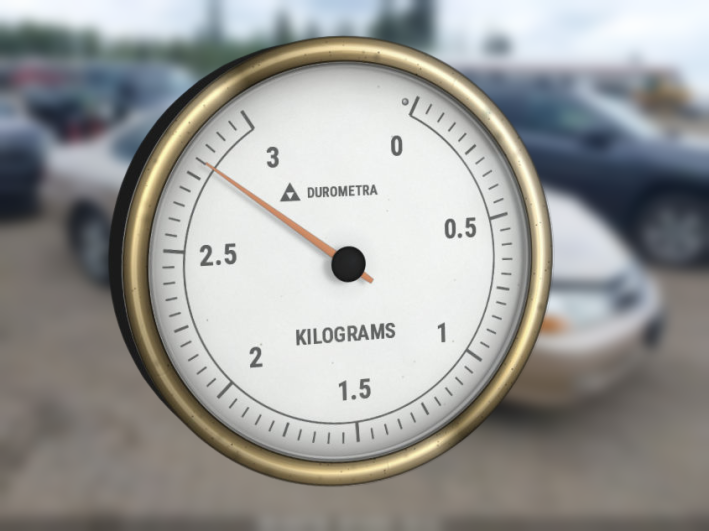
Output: 2.8 (kg)
